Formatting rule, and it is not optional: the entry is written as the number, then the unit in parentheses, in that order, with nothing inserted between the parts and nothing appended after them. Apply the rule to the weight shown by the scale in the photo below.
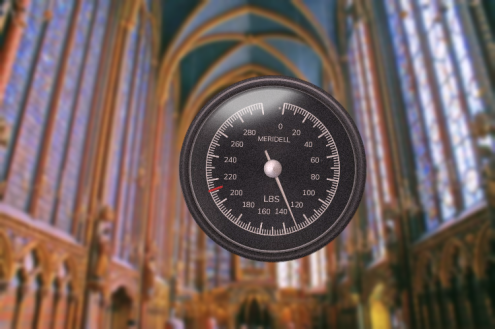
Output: 130 (lb)
